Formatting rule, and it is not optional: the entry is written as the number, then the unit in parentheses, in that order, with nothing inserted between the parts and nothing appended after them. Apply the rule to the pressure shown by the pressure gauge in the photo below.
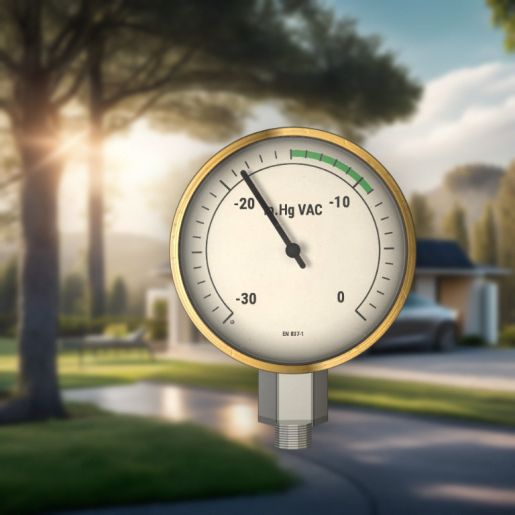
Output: -18.5 (inHg)
